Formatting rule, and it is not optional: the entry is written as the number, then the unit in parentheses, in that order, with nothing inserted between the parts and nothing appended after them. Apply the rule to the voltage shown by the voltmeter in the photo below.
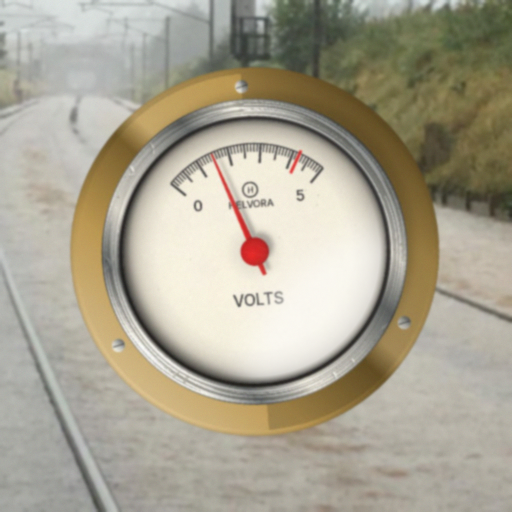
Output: 1.5 (V)
